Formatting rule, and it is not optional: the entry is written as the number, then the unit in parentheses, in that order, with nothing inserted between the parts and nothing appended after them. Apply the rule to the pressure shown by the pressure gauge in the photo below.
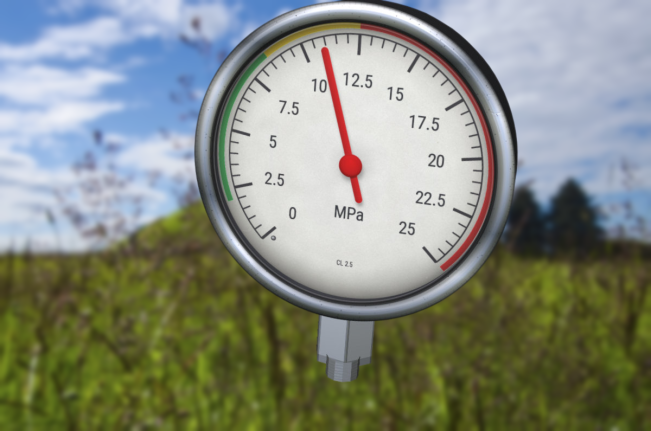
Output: 11 (MPa)
